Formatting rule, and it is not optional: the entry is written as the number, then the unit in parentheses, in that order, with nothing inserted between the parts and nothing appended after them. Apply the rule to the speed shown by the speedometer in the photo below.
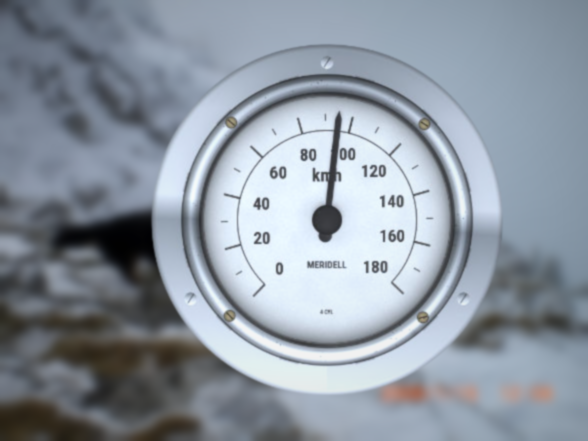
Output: 95 (km/h)
